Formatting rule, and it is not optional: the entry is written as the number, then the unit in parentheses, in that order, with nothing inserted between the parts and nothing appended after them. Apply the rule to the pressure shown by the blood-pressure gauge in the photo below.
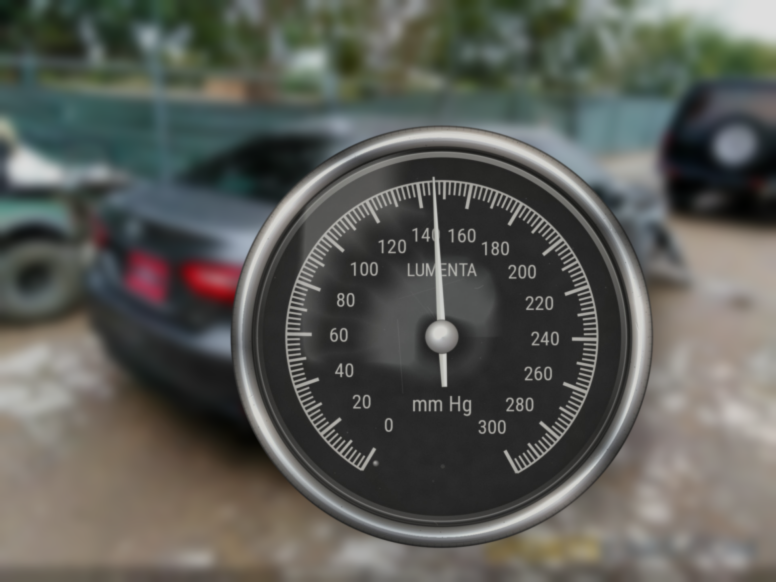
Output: 146 (mmHg)
